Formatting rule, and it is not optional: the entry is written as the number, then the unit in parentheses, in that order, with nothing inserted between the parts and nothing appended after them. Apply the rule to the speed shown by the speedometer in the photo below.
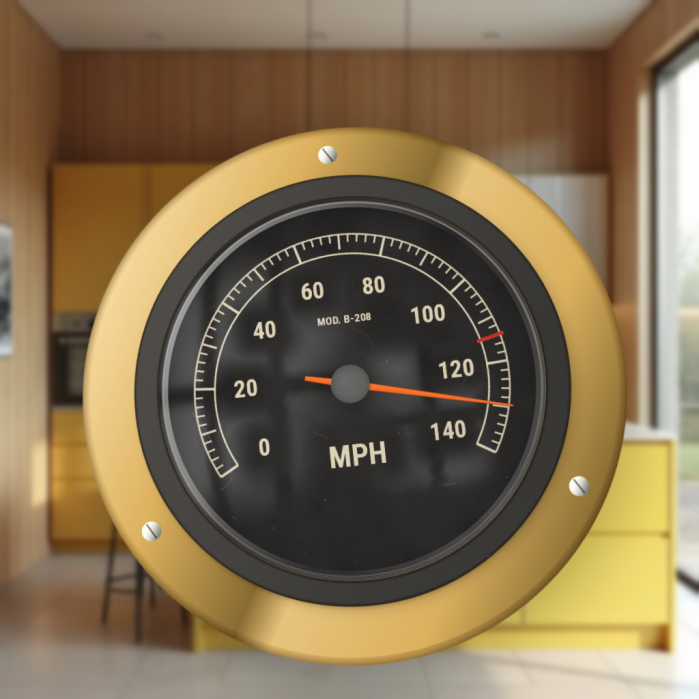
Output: 130 (mph)
